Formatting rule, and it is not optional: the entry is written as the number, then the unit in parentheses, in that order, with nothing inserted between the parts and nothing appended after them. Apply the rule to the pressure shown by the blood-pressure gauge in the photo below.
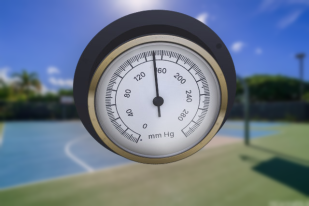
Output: 150 (mmHg)
